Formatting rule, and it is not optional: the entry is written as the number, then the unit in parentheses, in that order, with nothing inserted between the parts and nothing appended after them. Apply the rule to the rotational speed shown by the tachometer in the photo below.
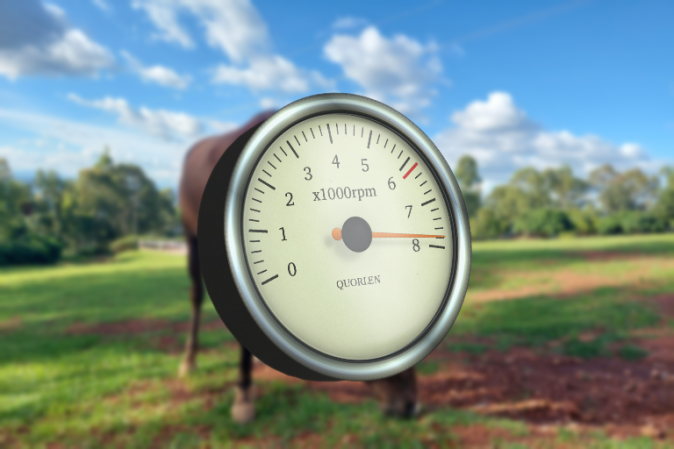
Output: 7800 (rpm)
